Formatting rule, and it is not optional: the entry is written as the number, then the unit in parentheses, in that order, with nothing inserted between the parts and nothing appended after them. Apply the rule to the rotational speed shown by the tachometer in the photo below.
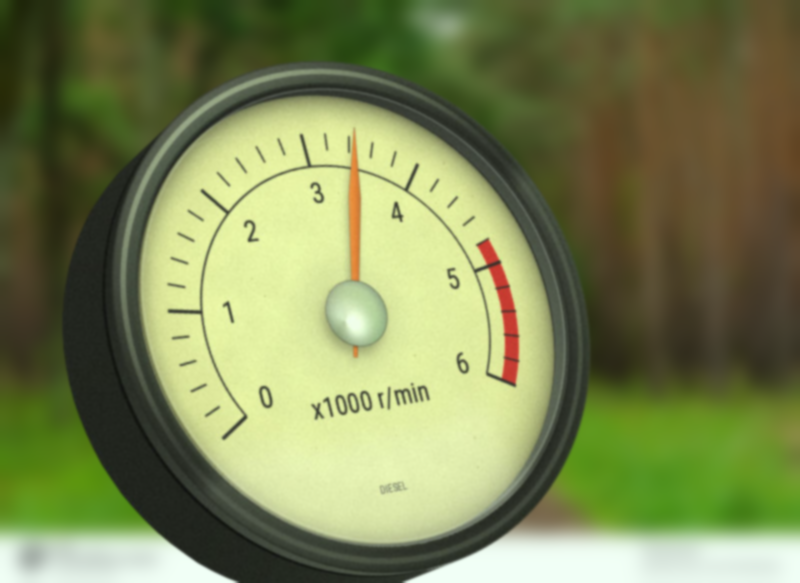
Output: 3400 (rpm)
